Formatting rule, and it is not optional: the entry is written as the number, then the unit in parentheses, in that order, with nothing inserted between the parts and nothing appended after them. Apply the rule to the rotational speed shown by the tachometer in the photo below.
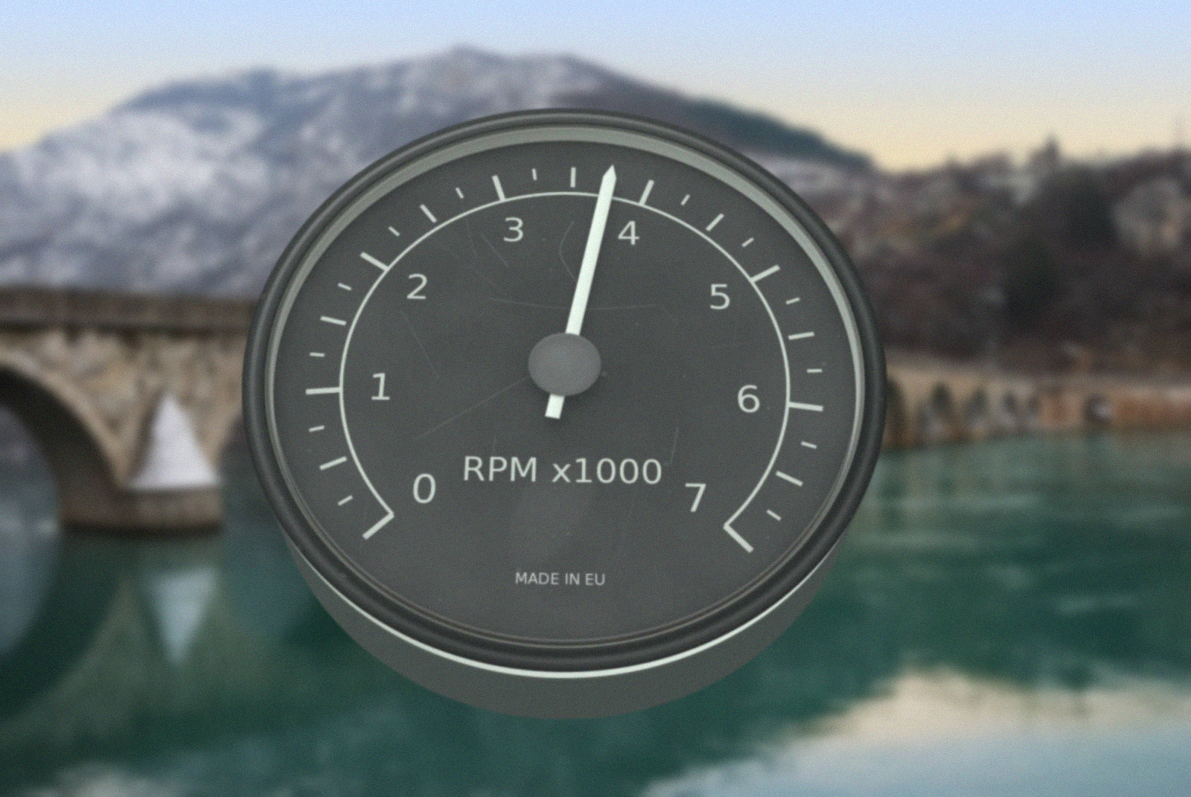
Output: 3750 (rpm)
